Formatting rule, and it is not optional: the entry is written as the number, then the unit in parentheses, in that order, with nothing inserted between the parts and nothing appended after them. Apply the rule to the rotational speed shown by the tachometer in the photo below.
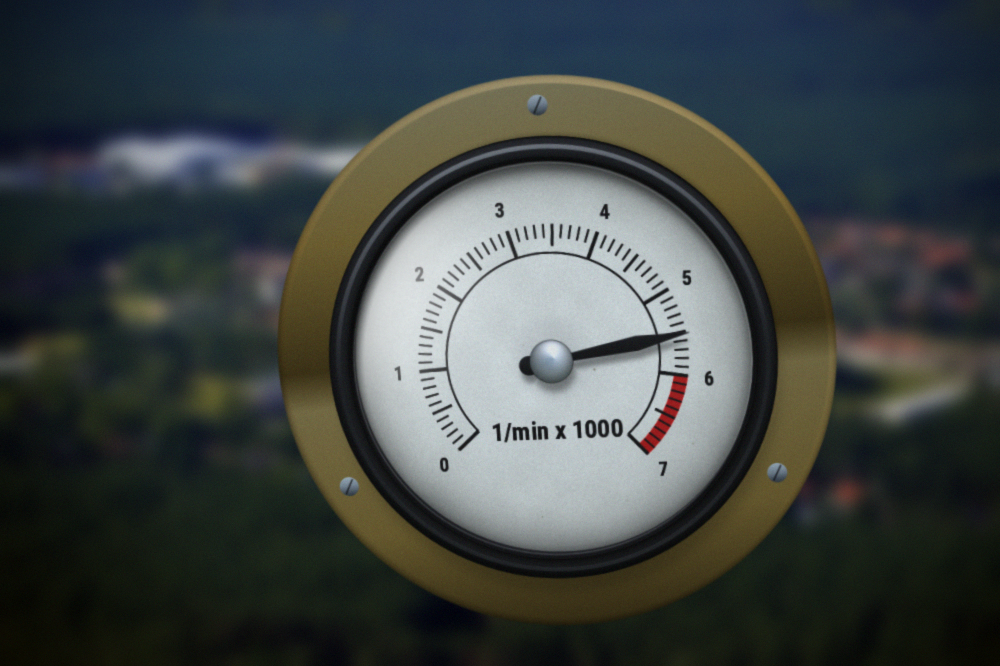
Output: 5500 (rpm)
